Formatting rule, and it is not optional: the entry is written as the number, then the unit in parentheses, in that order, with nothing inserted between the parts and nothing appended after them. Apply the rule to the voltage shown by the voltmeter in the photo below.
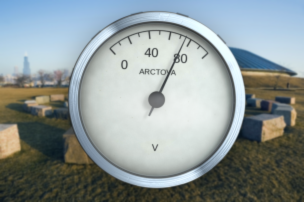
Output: 75 (V)
